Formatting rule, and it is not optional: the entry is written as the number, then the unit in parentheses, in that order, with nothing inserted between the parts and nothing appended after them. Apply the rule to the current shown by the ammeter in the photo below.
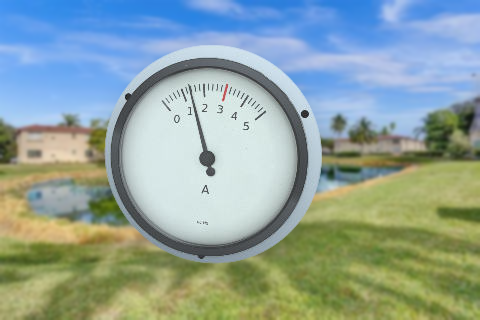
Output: 1.4 (A)
